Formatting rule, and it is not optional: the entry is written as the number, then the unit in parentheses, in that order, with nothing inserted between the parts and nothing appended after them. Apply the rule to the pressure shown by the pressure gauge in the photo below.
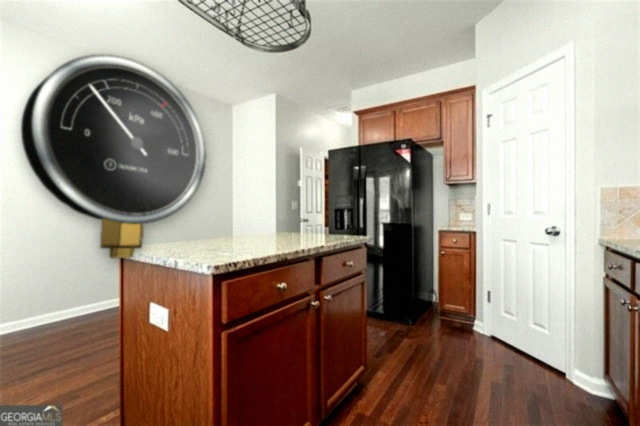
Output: 150 (kPa)
